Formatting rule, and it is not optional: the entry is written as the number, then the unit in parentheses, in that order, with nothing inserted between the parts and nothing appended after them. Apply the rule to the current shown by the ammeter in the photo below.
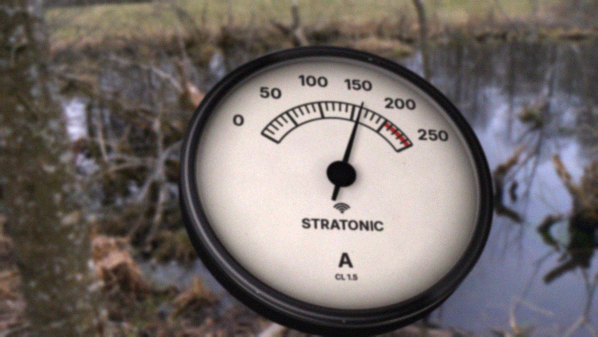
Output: 160 (A)
